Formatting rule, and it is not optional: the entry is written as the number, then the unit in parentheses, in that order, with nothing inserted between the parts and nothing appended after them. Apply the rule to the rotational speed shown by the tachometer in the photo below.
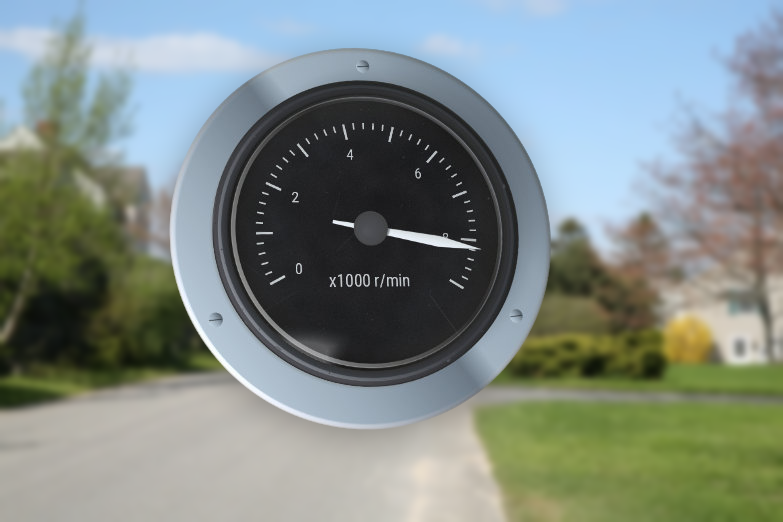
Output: 8200 (rpm)
